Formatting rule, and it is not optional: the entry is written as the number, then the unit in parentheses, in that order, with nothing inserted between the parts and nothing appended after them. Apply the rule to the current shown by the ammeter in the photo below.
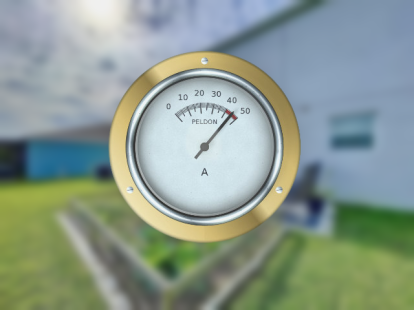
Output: 45 (A)
